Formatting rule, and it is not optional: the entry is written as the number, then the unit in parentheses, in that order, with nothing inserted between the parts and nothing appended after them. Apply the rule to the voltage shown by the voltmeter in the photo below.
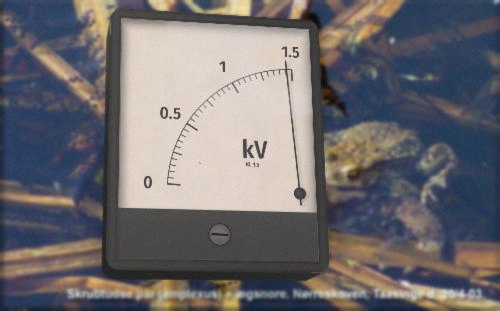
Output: 1.45 (kV)
